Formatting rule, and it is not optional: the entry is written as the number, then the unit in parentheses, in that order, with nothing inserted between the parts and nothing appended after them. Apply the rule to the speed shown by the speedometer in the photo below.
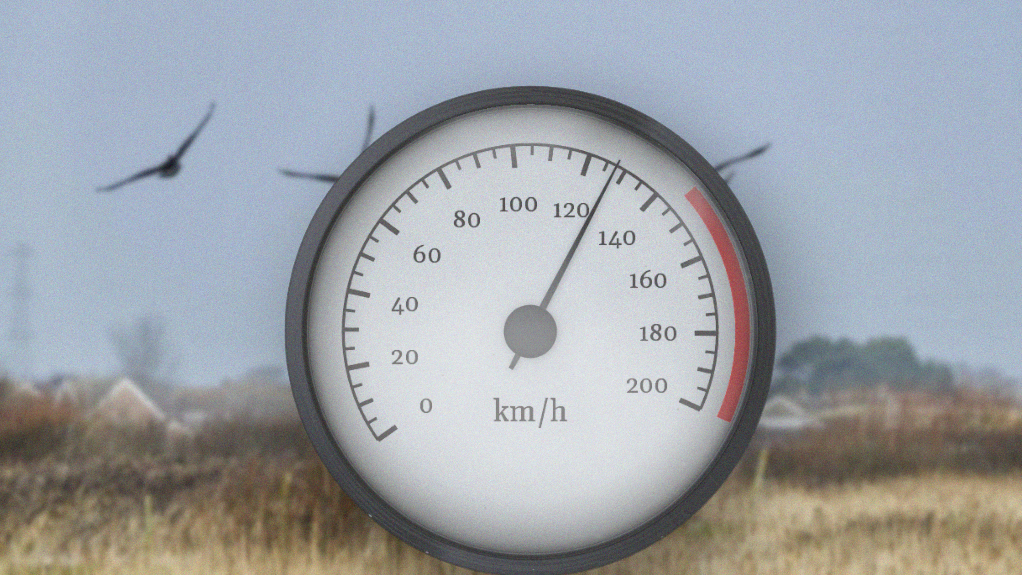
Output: 127.5 (km/h)
